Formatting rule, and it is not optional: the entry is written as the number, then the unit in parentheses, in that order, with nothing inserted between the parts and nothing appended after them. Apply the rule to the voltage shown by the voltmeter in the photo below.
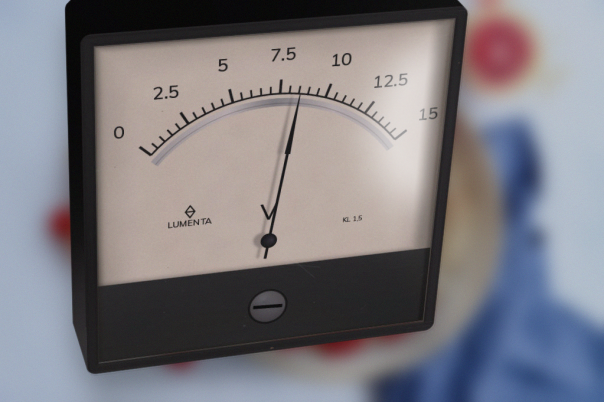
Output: 8.5 (V)
